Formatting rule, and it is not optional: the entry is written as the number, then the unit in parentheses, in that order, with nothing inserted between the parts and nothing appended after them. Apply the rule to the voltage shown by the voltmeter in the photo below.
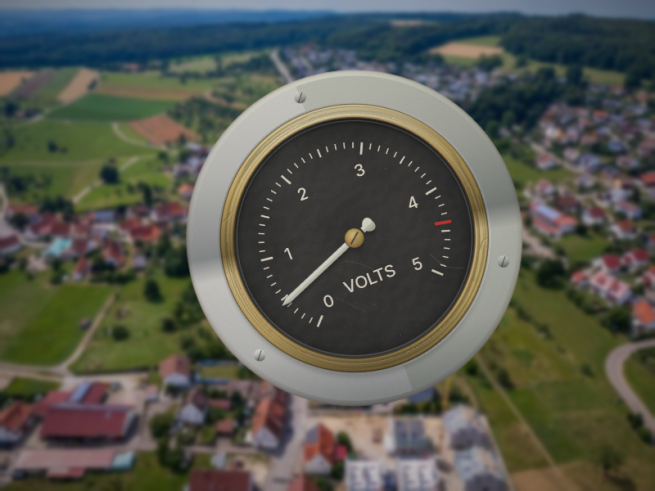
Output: 0.45 (V)
